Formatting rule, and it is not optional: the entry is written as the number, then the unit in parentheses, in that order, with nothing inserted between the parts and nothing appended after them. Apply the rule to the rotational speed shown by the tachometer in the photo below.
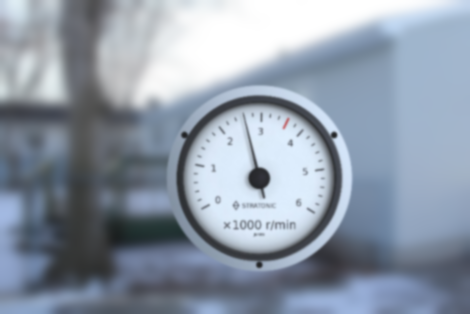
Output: 2600 (rpm)
